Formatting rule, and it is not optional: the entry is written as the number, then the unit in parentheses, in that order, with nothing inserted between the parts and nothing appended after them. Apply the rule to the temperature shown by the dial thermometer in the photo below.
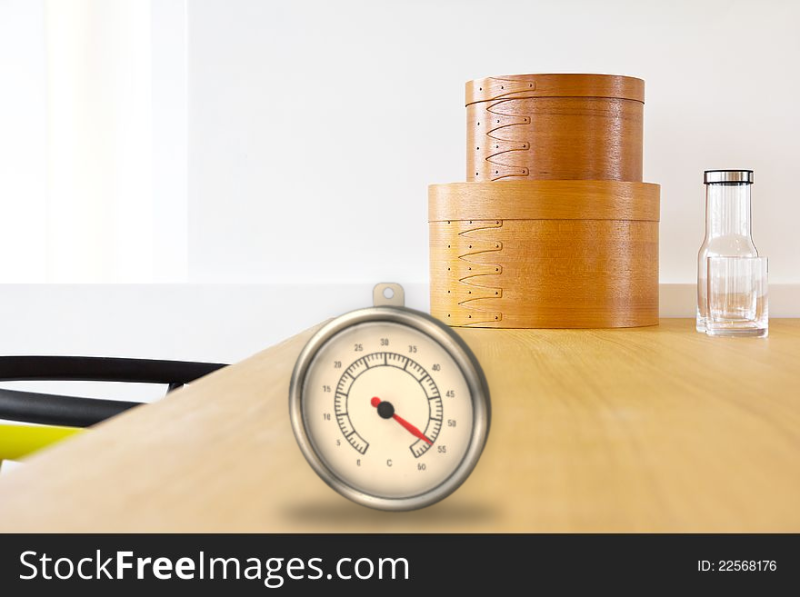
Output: 55 (°C)
